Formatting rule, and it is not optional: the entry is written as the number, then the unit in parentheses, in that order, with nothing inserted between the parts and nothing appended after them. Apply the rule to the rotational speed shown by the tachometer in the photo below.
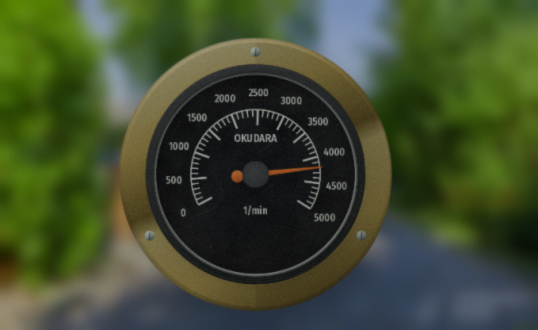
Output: 4200 (rpm)
